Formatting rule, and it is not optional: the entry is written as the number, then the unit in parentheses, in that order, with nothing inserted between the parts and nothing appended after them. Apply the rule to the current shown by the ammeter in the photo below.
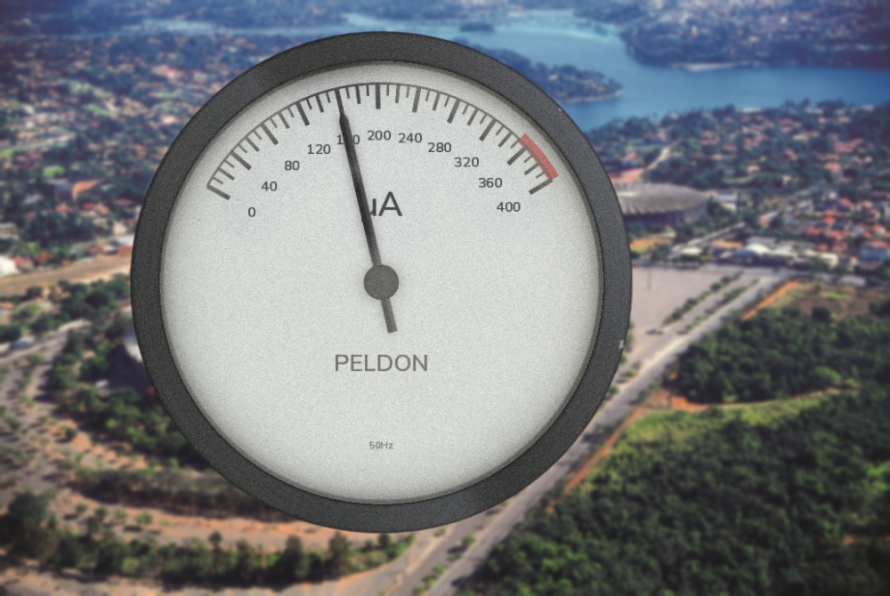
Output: 160 (µA)
